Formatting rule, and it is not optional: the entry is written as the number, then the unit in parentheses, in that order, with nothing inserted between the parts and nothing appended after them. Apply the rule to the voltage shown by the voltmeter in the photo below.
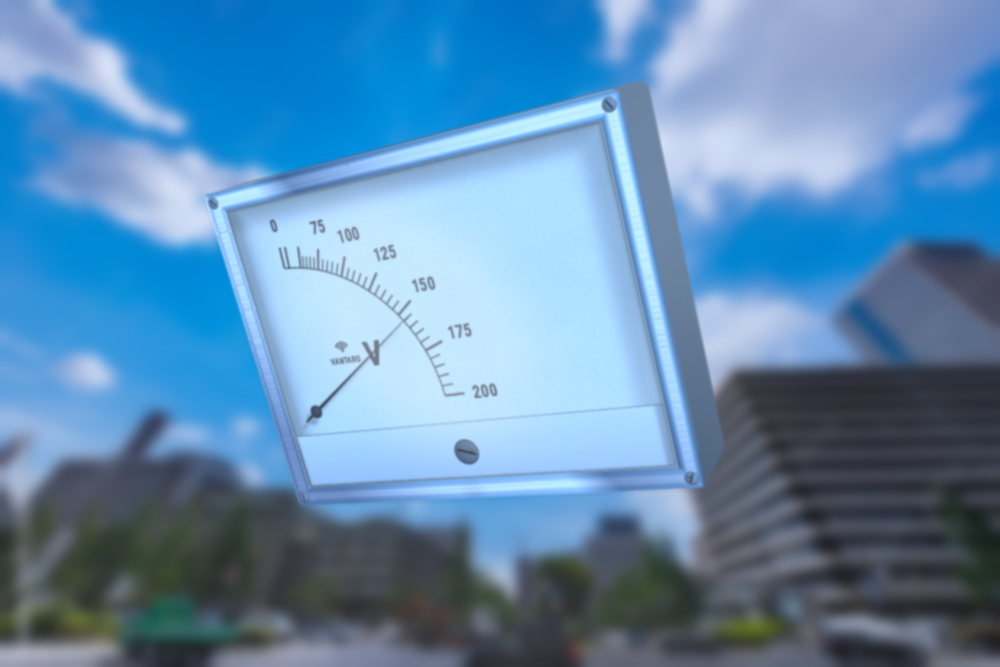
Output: 155 (V)
